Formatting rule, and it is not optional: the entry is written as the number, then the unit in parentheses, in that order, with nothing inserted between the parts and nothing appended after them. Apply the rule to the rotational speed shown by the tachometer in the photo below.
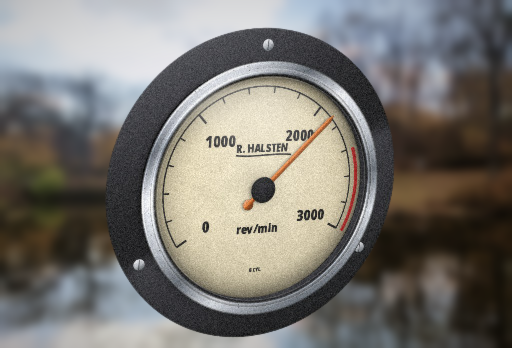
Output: 2100 (rpm)
